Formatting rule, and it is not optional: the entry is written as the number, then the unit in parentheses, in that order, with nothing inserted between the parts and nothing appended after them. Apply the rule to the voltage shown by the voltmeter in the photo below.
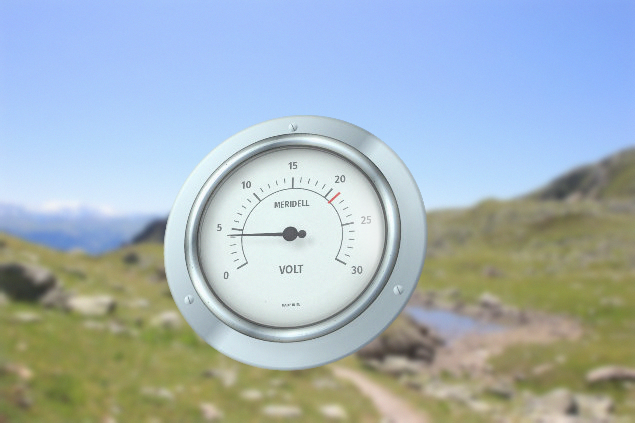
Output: 4 (V)
